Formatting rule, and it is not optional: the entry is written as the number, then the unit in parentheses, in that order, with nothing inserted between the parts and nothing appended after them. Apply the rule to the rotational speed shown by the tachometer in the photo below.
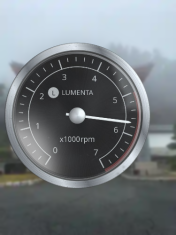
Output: 5700 (rpm)
